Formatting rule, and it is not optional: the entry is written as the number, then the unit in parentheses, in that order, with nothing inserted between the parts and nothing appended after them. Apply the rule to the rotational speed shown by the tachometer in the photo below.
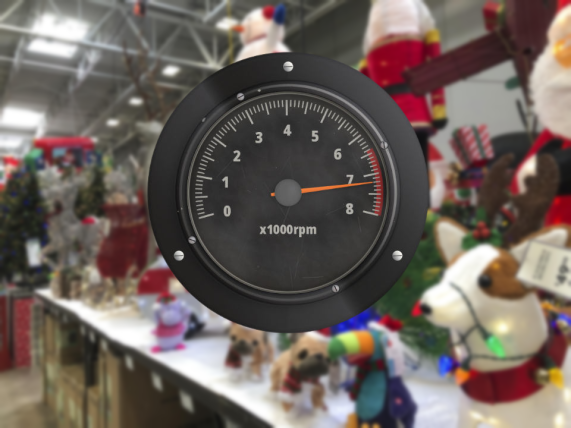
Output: 7200 (rpm)
